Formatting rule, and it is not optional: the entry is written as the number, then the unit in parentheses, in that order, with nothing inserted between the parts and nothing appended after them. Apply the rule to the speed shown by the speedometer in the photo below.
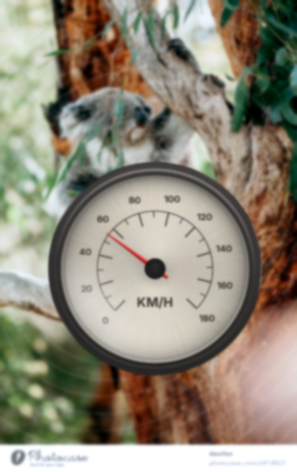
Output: 55 (km/h)
